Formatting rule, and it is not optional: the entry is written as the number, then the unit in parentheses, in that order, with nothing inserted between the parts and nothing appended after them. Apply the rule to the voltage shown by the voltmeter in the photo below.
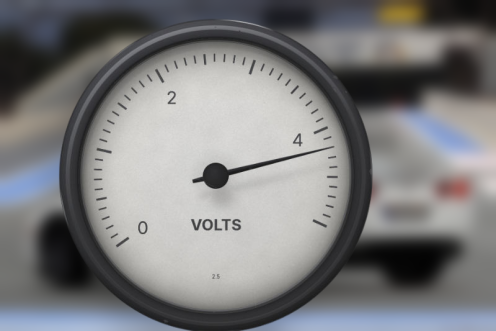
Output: 4.2 (V)
